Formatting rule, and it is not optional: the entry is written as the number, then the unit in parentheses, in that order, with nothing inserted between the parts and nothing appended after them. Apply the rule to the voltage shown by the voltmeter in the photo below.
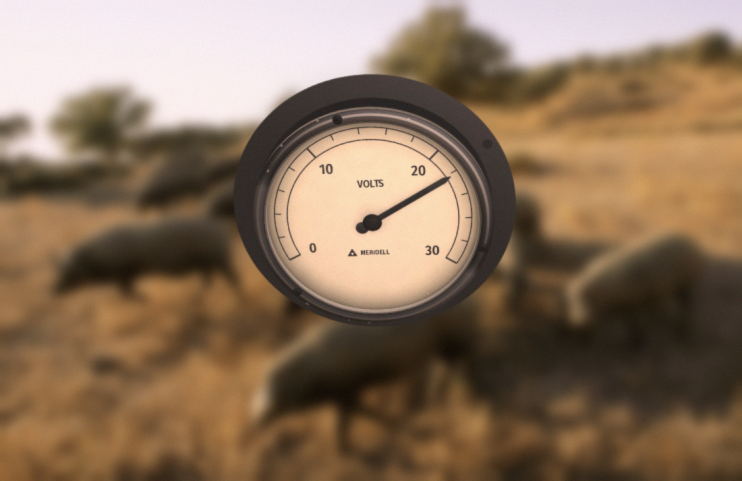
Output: 22 (V)
